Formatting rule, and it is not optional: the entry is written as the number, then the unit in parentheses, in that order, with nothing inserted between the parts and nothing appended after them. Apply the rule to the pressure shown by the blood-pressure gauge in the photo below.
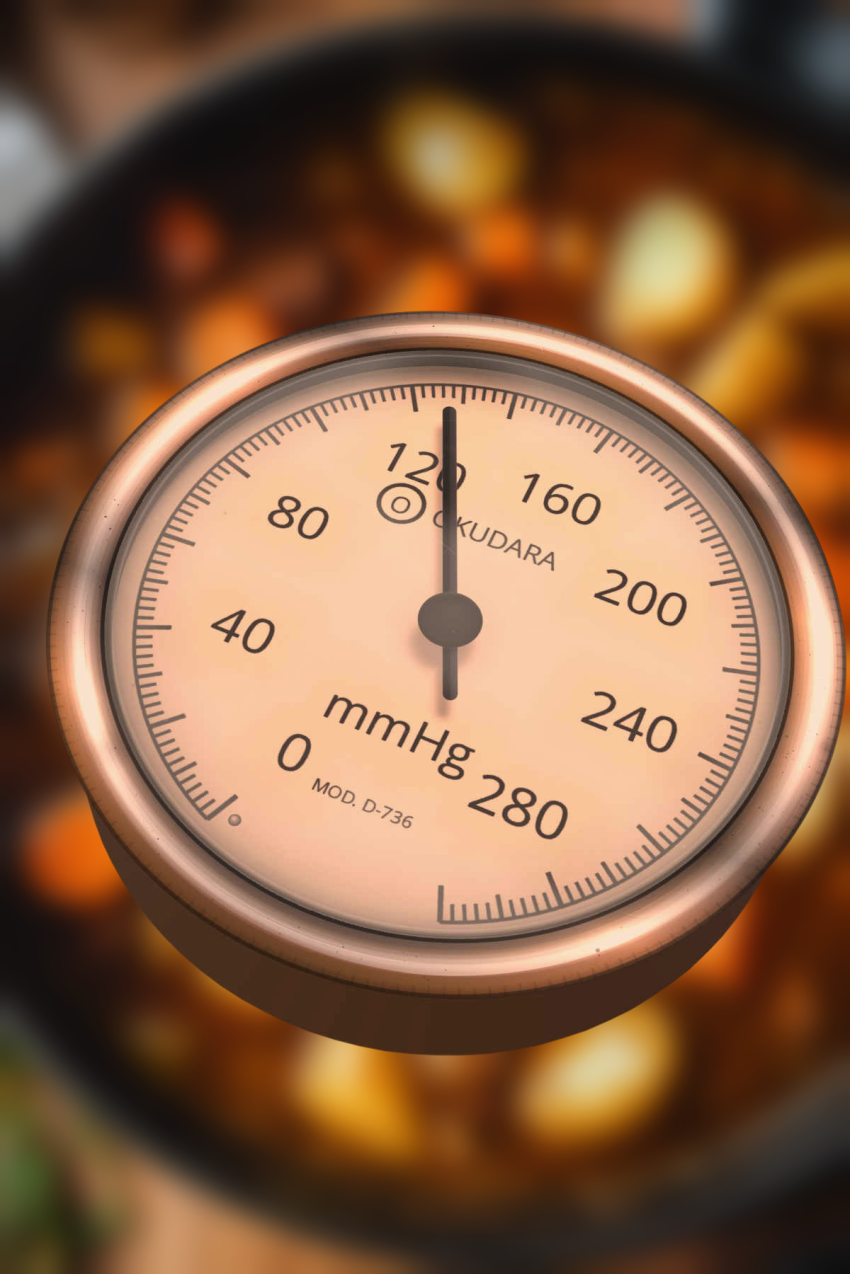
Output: 127 (mmHg)
